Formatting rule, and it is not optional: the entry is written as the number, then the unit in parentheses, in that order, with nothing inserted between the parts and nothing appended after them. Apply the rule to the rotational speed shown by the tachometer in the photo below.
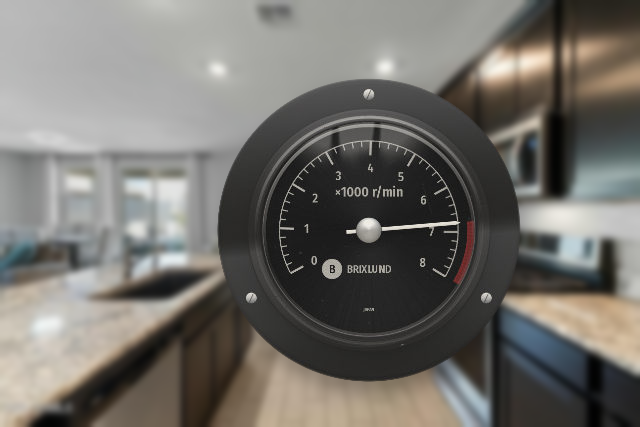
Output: 6800 (rpm)
